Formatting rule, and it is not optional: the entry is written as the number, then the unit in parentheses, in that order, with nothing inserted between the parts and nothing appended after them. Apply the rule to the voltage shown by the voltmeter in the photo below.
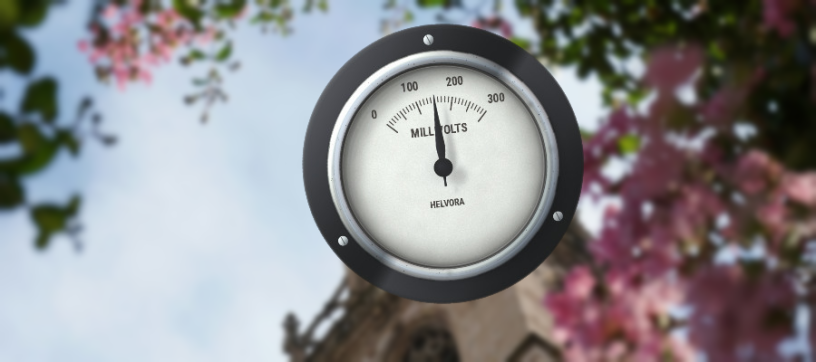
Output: 150 (mV)
